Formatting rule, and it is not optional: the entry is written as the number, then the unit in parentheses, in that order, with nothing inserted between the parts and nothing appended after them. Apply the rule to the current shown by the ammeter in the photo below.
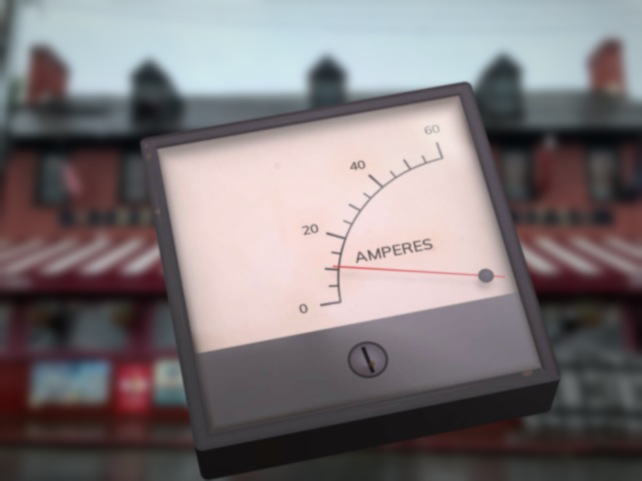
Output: 10 (A)
